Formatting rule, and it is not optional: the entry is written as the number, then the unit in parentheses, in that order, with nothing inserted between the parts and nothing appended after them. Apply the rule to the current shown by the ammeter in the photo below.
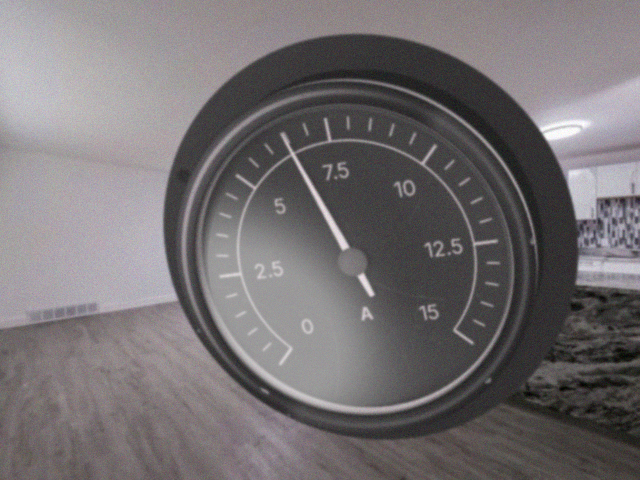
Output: 6.5 (A)
